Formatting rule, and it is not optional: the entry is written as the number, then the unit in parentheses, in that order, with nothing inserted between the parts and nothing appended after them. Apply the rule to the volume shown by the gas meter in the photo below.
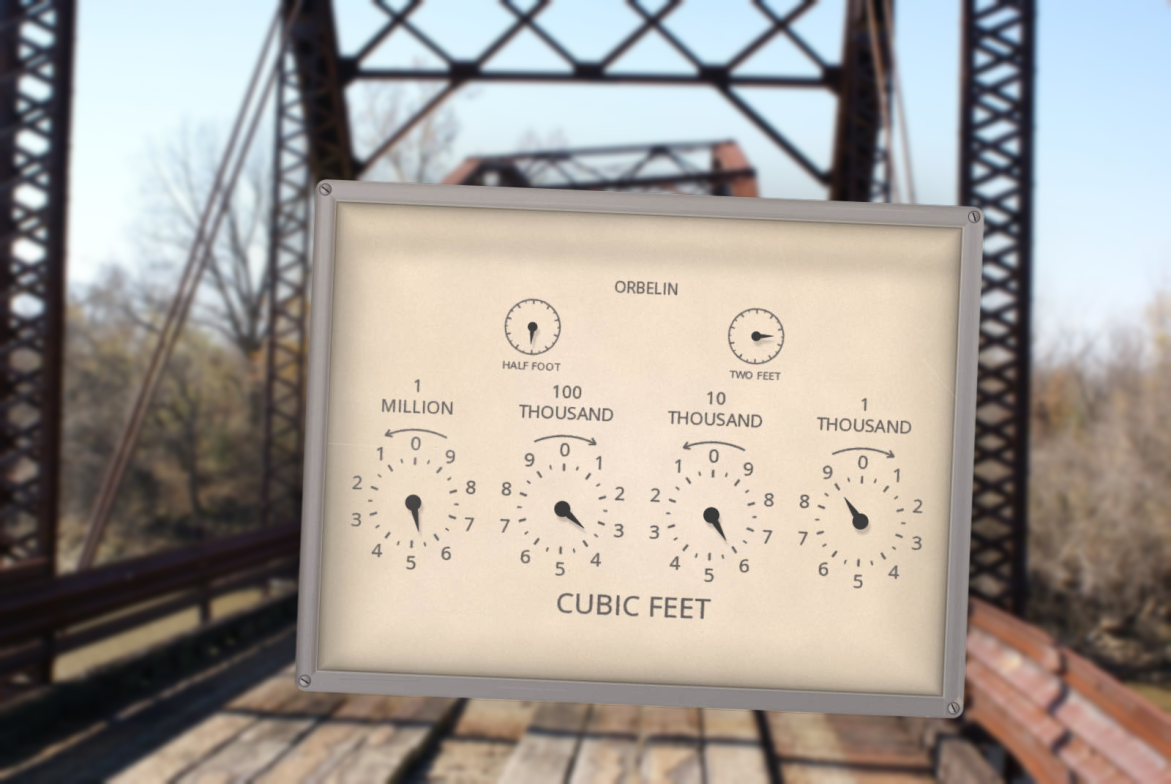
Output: 535900 (ft³)
